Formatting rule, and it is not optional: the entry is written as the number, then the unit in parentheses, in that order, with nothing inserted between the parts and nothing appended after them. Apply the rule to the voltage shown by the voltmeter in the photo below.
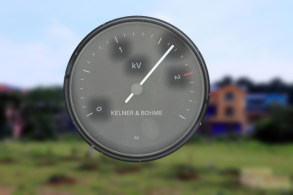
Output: 1.65 (kV)
